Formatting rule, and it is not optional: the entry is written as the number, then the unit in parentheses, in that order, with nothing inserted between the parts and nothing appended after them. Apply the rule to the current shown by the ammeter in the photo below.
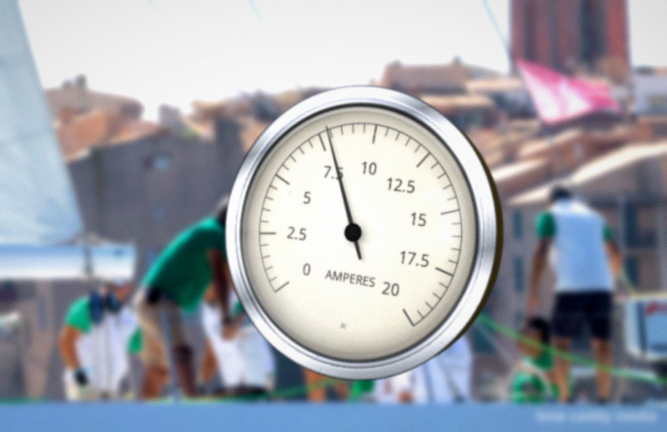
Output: 8 (A)
